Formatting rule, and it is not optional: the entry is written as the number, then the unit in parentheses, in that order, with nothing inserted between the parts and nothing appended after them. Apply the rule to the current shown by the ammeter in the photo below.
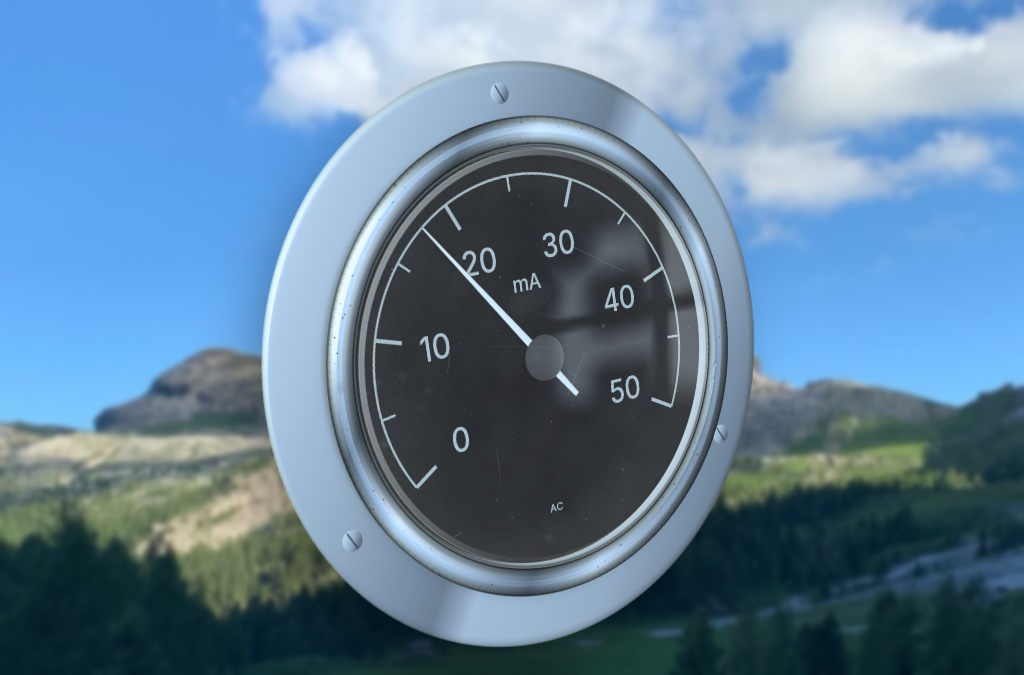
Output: 17.5 (mA)
